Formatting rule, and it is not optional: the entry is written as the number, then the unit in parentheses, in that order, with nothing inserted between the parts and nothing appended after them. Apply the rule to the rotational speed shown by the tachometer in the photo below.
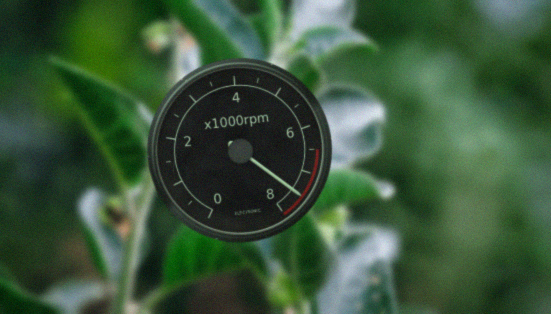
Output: 7500 (rpm)
